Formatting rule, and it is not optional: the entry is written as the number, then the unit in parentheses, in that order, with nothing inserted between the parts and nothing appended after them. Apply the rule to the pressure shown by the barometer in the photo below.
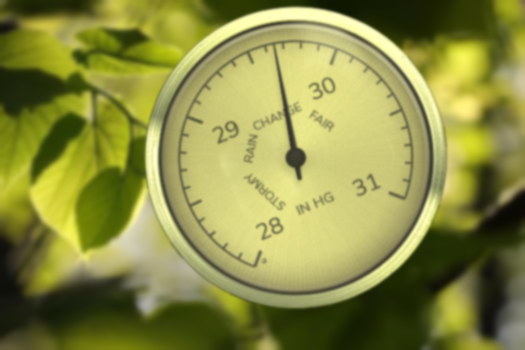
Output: 29.65 (inHg)
